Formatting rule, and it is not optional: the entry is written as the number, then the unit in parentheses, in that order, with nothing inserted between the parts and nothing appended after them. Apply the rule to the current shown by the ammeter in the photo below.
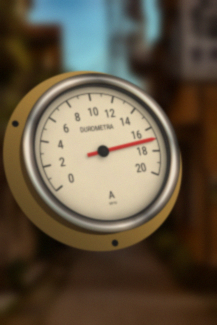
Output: 17 (A)
